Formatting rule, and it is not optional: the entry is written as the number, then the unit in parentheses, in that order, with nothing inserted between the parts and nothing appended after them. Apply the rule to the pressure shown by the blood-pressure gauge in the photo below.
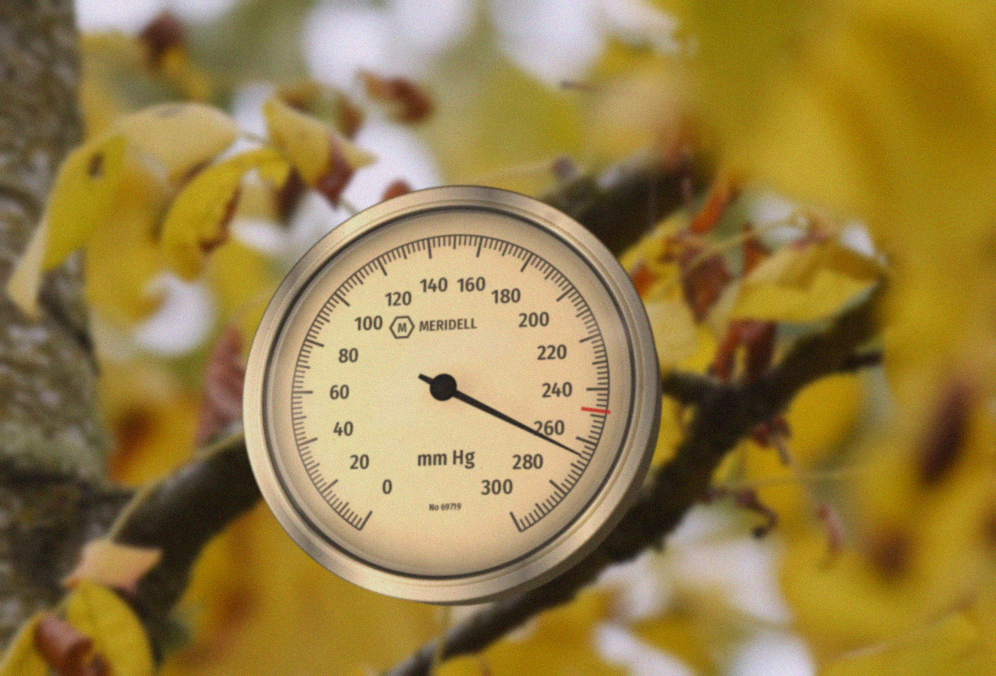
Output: 266 (mmHg)
